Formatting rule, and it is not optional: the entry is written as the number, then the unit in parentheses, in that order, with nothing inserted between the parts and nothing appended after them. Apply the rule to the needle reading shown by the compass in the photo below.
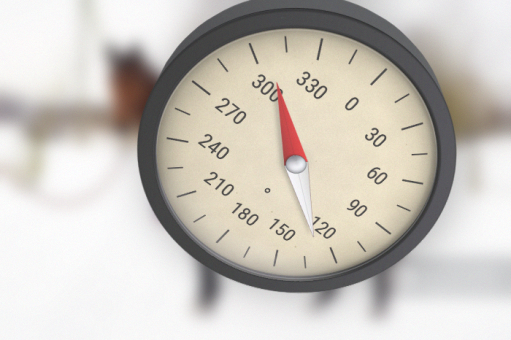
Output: 307.5 (°)
